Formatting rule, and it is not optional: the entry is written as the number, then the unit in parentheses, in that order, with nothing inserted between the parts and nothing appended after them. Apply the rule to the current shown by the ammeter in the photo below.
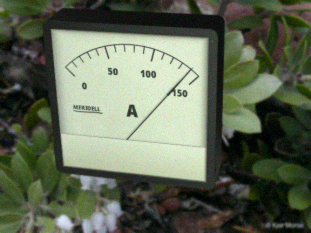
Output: 140 (A)
